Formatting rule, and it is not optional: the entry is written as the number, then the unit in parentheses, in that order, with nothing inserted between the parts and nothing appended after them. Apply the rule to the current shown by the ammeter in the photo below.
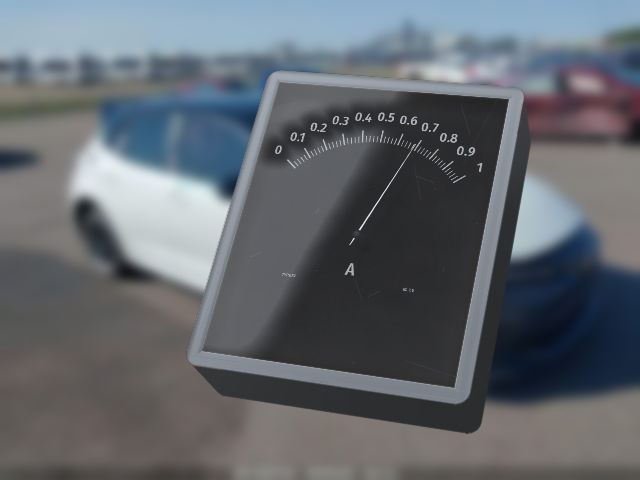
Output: 0.7 (A)
